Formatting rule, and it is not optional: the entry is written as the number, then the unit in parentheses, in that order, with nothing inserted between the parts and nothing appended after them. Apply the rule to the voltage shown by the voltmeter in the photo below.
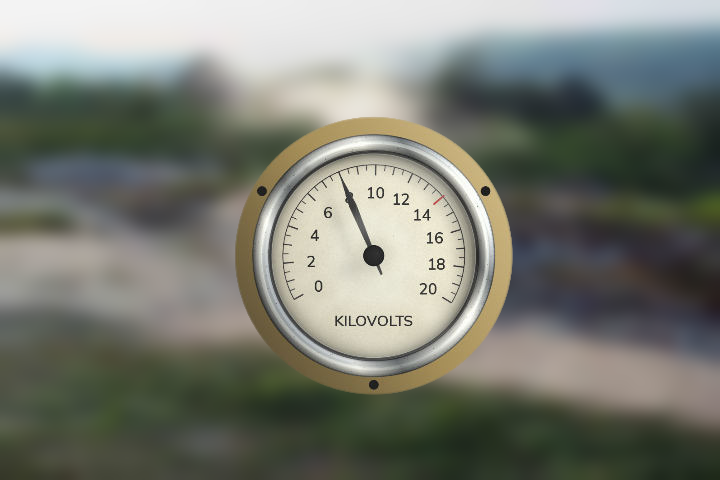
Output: 8 (kV)
